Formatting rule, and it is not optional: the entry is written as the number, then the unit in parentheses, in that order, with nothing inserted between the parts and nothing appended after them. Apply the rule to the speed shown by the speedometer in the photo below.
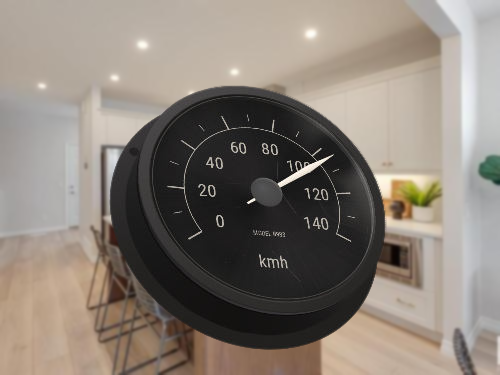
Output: 105 (km/h)
